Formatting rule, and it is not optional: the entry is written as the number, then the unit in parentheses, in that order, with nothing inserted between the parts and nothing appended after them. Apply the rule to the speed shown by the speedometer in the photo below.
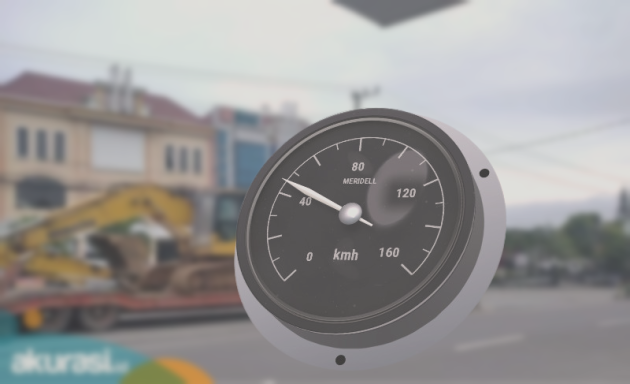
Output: 45 (km/h)
